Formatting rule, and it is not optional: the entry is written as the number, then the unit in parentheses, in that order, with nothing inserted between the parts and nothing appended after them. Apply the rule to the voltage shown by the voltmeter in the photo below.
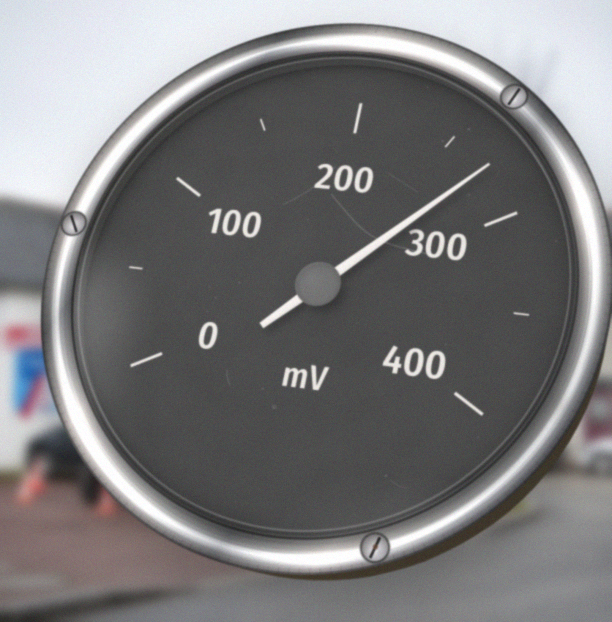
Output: 275 (mV)
